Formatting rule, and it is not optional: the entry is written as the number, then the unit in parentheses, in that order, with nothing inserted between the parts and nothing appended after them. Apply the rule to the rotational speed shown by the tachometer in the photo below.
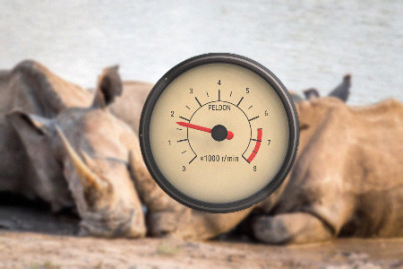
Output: 1750 (rpm)
